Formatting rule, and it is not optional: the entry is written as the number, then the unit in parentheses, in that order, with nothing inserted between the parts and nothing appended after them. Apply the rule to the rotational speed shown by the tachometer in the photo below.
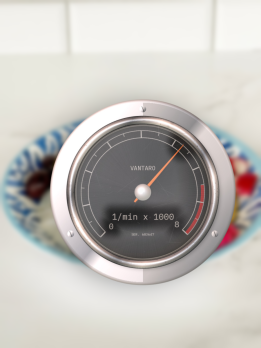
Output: 5250 (rpm)
